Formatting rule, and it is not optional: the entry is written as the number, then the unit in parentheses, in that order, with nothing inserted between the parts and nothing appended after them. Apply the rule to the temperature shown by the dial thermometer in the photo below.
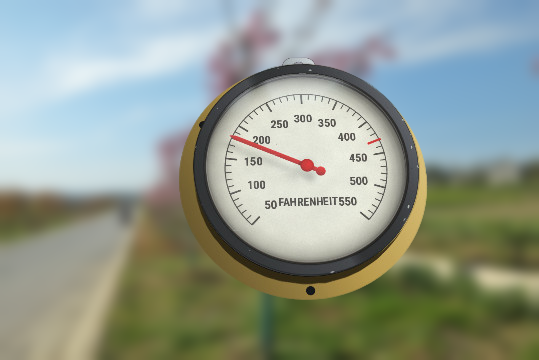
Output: 180 (°F)
